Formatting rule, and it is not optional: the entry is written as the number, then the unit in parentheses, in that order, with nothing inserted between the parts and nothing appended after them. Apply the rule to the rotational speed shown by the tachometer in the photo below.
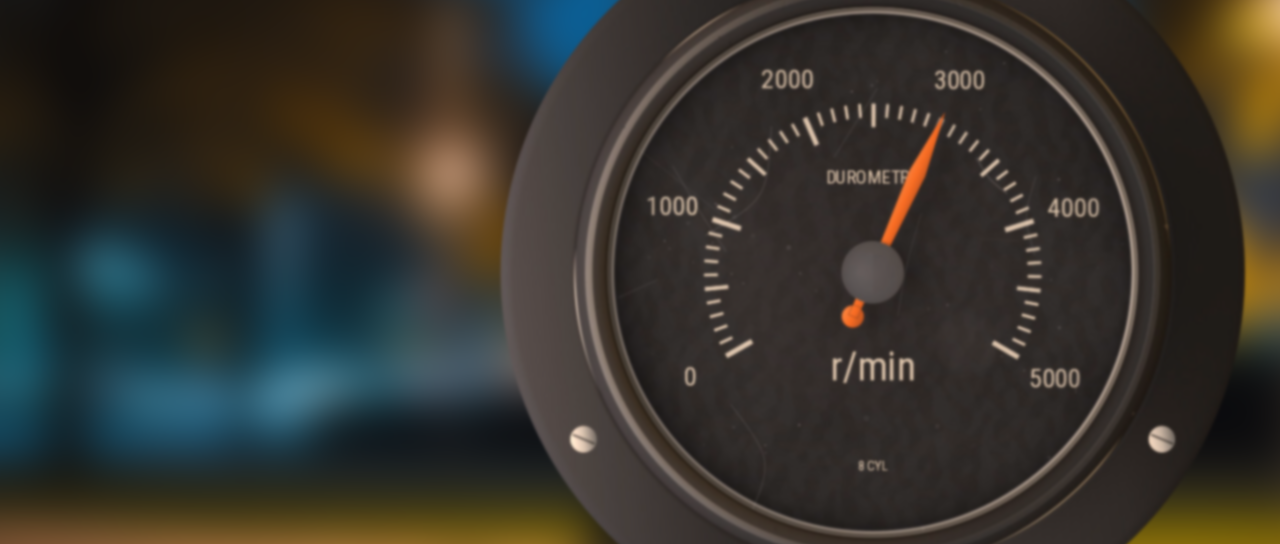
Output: 3000 (rpm)
